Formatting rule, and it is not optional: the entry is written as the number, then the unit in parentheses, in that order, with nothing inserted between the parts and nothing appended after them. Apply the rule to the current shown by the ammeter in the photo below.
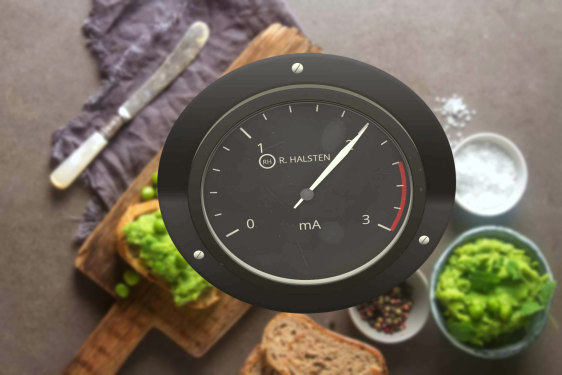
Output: 2 (mA)
